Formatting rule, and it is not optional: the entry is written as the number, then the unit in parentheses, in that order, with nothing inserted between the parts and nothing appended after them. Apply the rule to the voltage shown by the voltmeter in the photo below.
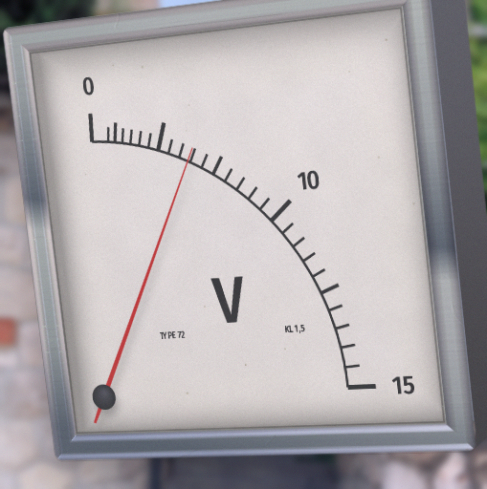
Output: 6.5 (V)
